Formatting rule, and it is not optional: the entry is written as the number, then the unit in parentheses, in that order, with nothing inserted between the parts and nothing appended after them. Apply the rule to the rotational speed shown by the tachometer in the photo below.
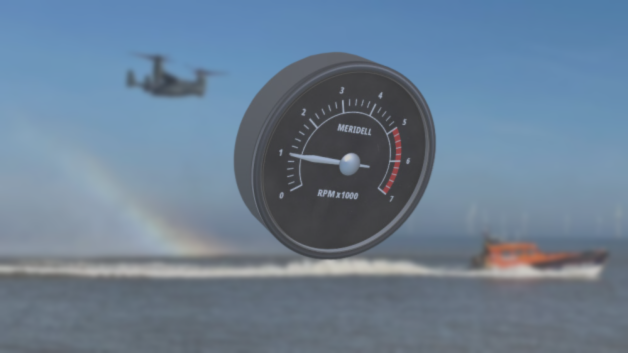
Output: 1000 (rpm)
